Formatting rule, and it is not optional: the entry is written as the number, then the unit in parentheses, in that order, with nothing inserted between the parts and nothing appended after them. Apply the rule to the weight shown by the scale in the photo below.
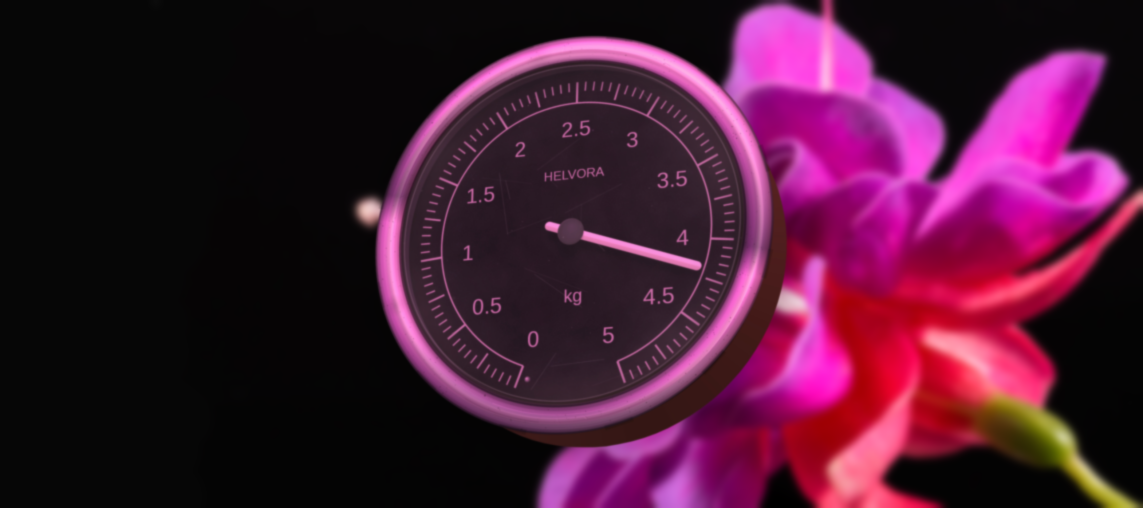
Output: 4.2 (kg)
